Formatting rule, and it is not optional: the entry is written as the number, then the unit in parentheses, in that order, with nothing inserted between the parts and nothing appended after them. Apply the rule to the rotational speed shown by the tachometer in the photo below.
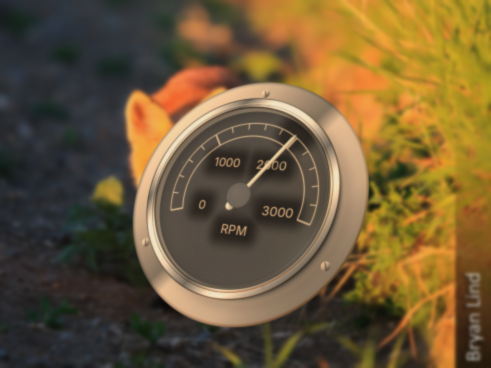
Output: 2000 (rpm)
